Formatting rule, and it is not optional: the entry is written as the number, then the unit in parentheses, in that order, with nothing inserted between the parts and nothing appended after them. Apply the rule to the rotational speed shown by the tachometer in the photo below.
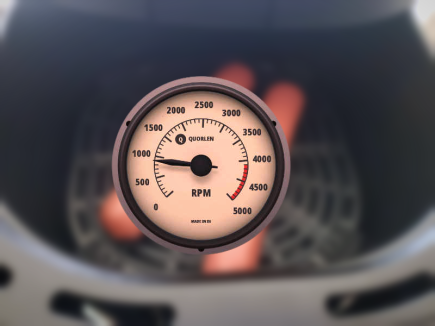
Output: 900 (rpm)
